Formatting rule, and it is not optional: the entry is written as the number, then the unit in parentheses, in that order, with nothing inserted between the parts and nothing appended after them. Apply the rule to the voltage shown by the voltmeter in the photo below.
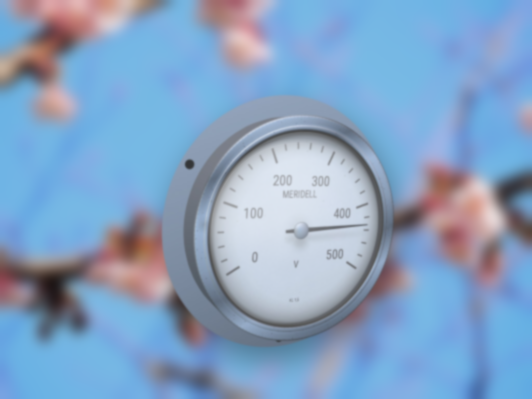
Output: 430 (V)
